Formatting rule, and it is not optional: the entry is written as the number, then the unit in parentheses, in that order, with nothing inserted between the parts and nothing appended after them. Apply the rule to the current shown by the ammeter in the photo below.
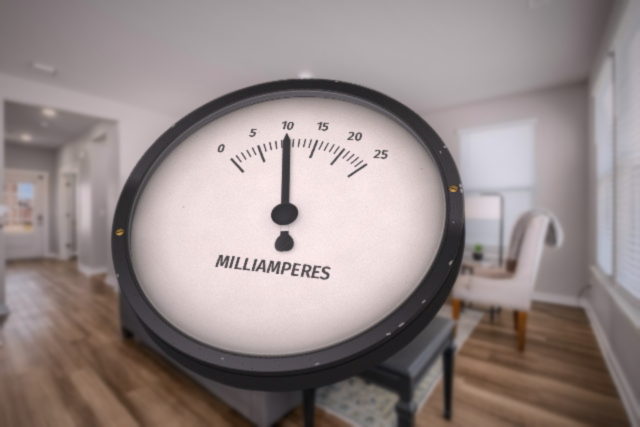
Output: 10 (mA)
